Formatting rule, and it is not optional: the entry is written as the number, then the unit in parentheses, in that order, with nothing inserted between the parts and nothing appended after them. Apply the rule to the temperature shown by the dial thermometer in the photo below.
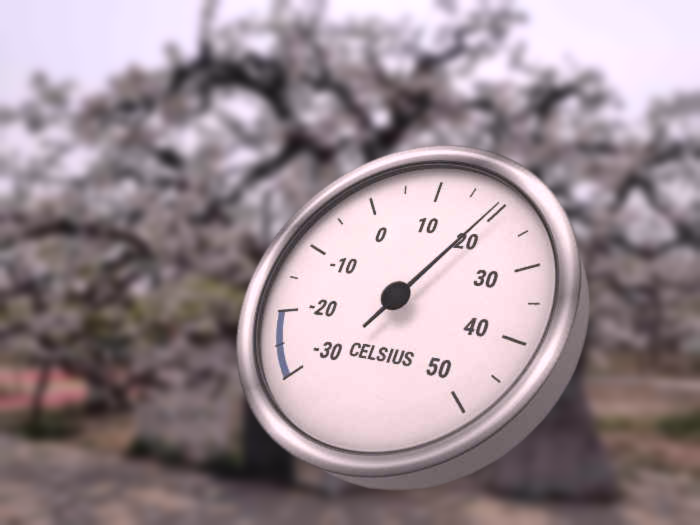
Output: 20 (°C)
